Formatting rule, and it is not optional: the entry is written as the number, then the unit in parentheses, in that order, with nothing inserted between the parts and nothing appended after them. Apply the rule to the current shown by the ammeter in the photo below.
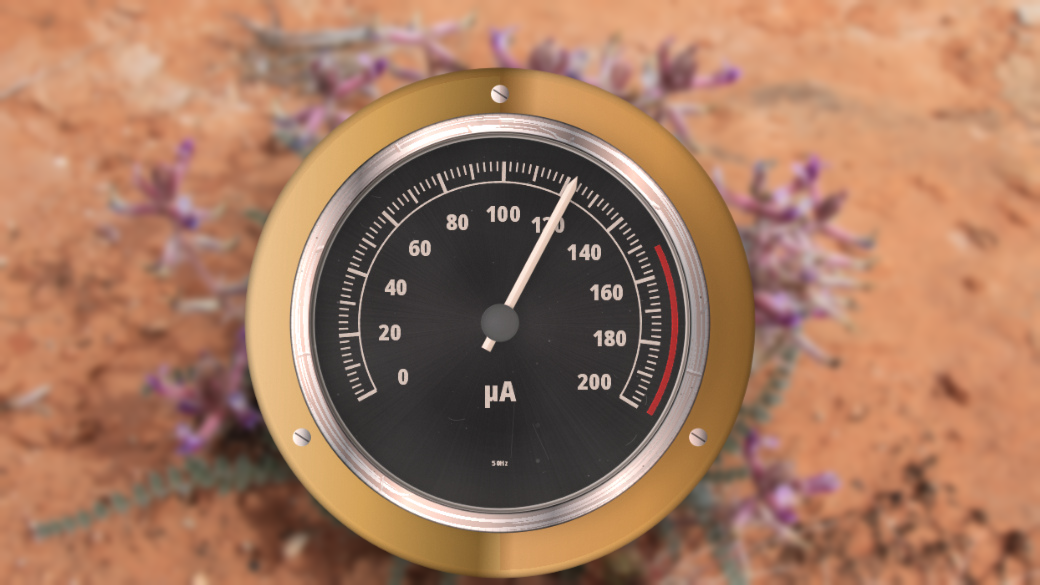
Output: 122 (µA)
